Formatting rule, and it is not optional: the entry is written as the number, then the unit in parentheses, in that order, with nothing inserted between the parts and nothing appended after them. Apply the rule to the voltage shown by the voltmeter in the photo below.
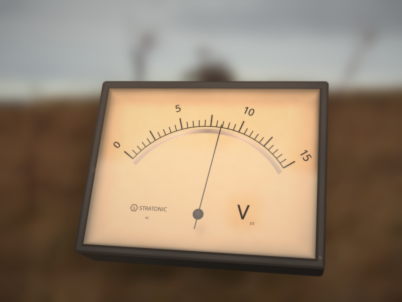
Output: 8.5 (V)
